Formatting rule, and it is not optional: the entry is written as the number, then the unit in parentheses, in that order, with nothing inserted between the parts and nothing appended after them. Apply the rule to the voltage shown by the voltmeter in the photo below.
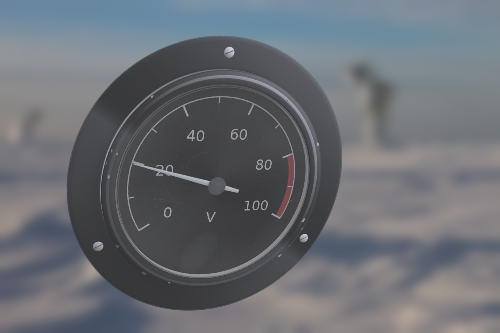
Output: 20 (V)
